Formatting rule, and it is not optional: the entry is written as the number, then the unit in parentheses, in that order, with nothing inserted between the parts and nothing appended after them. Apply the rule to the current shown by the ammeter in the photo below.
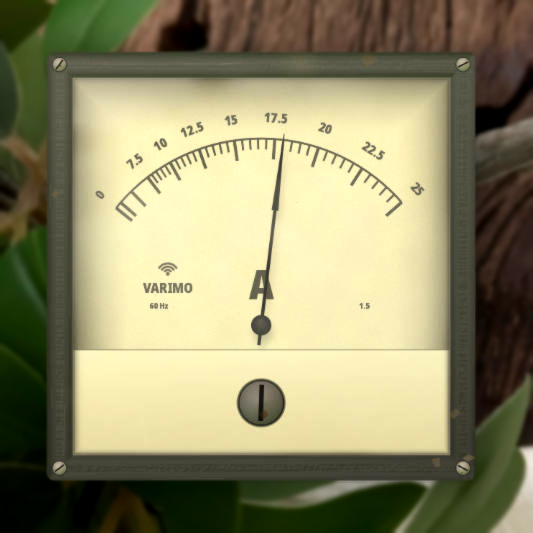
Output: 18 (A)
